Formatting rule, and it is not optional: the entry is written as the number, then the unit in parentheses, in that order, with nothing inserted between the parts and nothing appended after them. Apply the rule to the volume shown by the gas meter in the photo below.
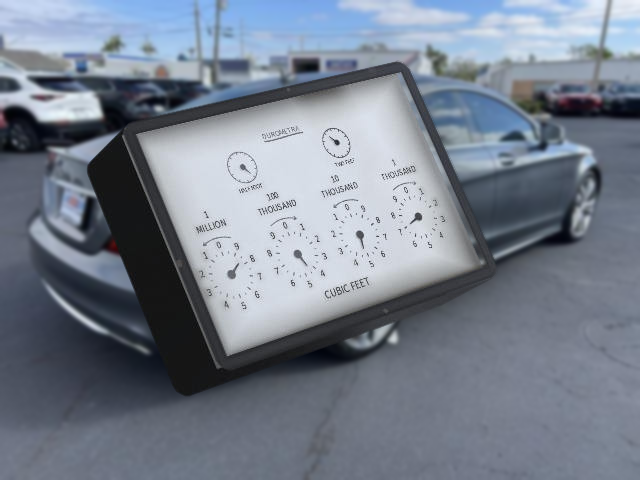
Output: 844700 (ft³)
